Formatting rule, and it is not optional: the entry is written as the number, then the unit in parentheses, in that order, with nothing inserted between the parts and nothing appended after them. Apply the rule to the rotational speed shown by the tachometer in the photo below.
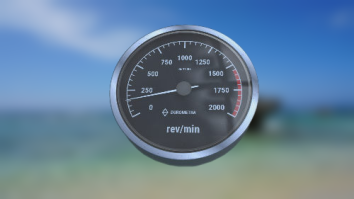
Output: 150 (rpm)
